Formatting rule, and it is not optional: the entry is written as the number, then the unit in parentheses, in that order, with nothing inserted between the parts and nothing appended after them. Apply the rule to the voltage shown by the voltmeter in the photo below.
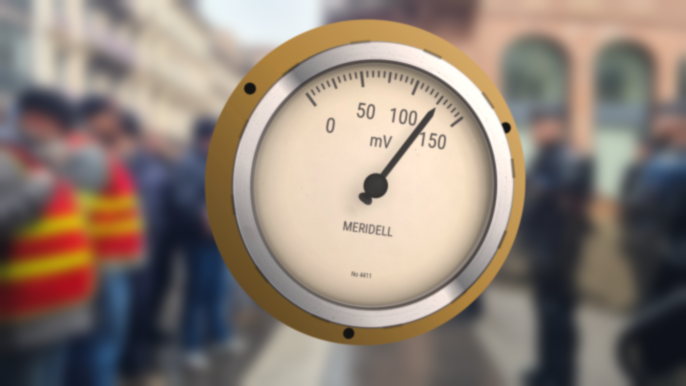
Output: 125 (mV)
